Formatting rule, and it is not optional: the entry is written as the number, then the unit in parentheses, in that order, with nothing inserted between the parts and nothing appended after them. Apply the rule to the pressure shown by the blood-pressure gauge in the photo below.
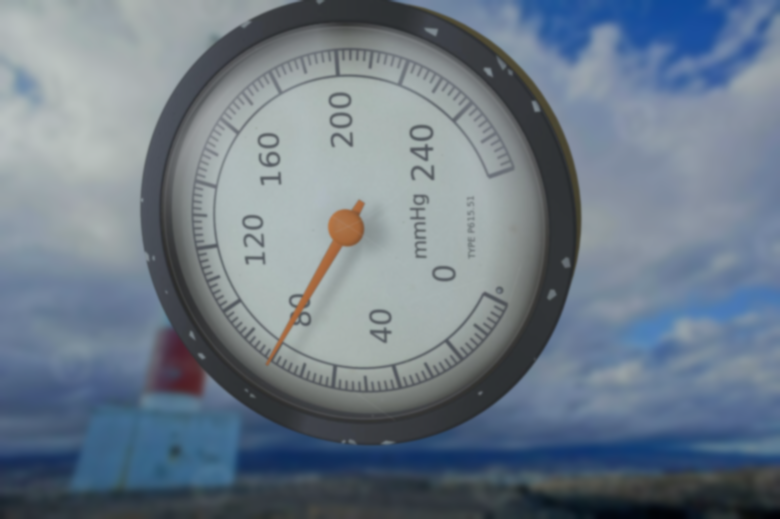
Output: 80 (mmHg)
